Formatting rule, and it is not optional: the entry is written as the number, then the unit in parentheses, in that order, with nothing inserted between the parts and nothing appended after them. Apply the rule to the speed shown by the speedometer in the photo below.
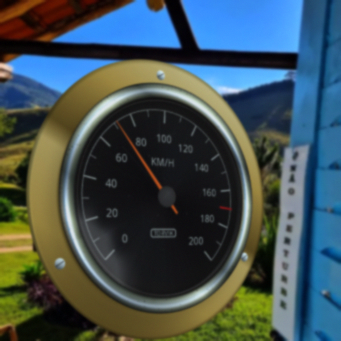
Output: 70 (km/h)
